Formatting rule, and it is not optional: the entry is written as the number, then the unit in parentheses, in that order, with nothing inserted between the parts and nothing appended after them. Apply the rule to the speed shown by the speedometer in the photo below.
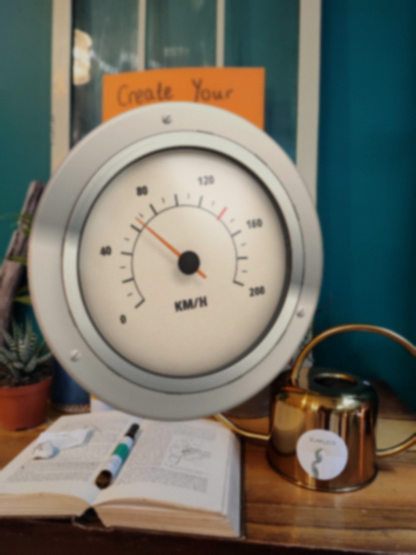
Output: 65 (km/h)
